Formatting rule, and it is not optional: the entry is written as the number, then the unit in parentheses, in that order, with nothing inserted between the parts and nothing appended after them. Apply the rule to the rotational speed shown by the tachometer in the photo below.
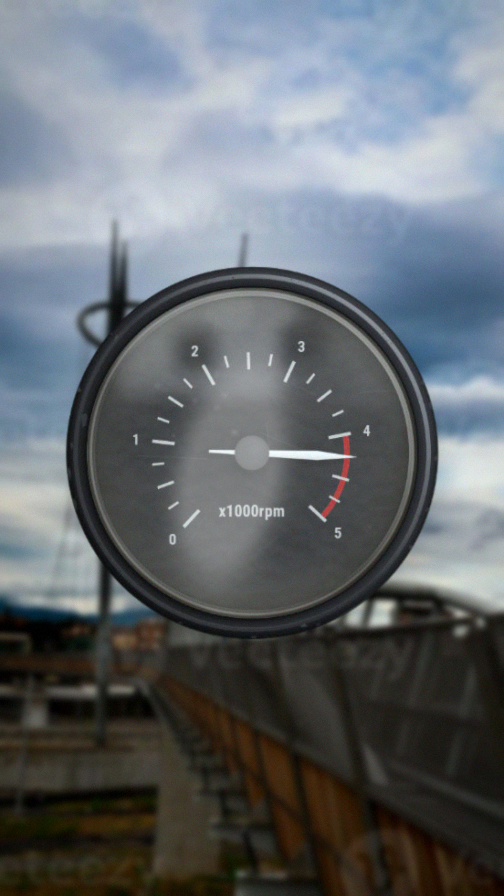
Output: 4250 (rpm)
